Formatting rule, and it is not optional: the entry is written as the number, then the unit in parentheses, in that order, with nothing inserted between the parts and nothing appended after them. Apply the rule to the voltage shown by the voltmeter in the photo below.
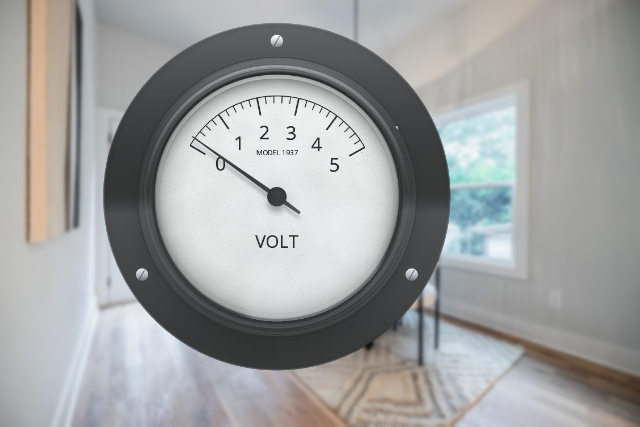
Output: 0.2 (V)
